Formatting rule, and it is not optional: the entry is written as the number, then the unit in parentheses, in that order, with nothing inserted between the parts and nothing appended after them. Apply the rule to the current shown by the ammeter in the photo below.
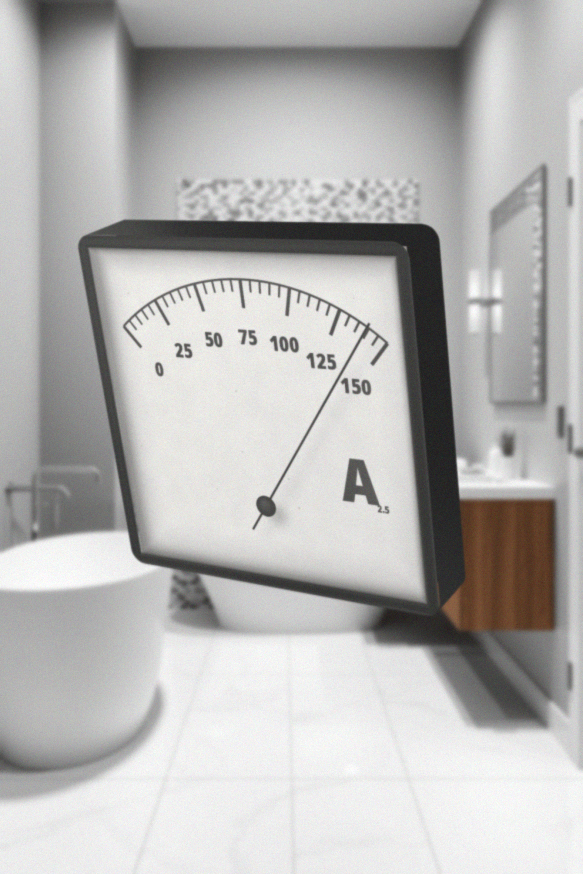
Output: 140 (A)
